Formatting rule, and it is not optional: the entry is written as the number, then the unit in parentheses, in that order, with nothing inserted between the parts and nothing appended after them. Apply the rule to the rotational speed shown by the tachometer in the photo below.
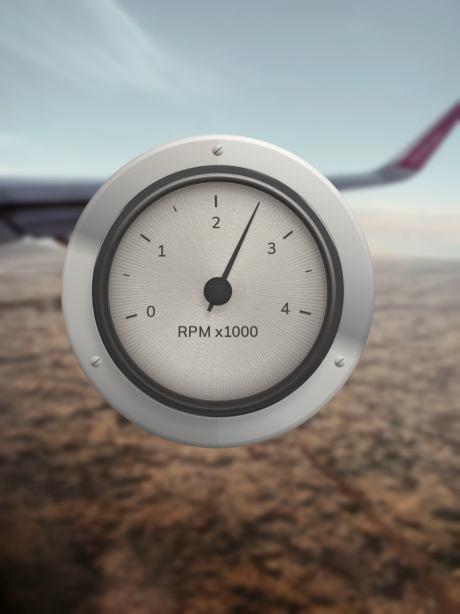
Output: 2500 (rpm)
